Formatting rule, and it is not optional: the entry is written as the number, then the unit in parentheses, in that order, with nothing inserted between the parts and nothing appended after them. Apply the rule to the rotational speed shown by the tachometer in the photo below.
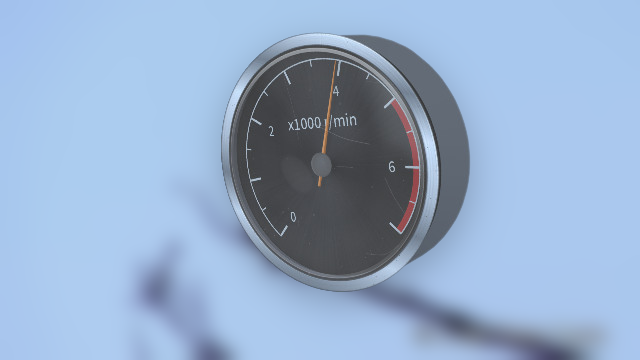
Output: 4000 (rpm)
